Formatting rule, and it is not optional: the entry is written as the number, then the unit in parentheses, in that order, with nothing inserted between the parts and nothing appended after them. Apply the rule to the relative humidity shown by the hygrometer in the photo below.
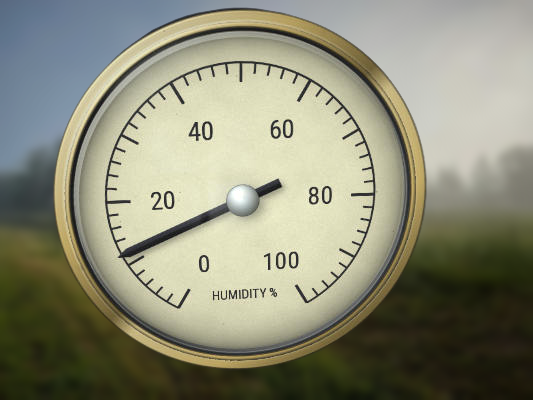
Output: 12 (%)
